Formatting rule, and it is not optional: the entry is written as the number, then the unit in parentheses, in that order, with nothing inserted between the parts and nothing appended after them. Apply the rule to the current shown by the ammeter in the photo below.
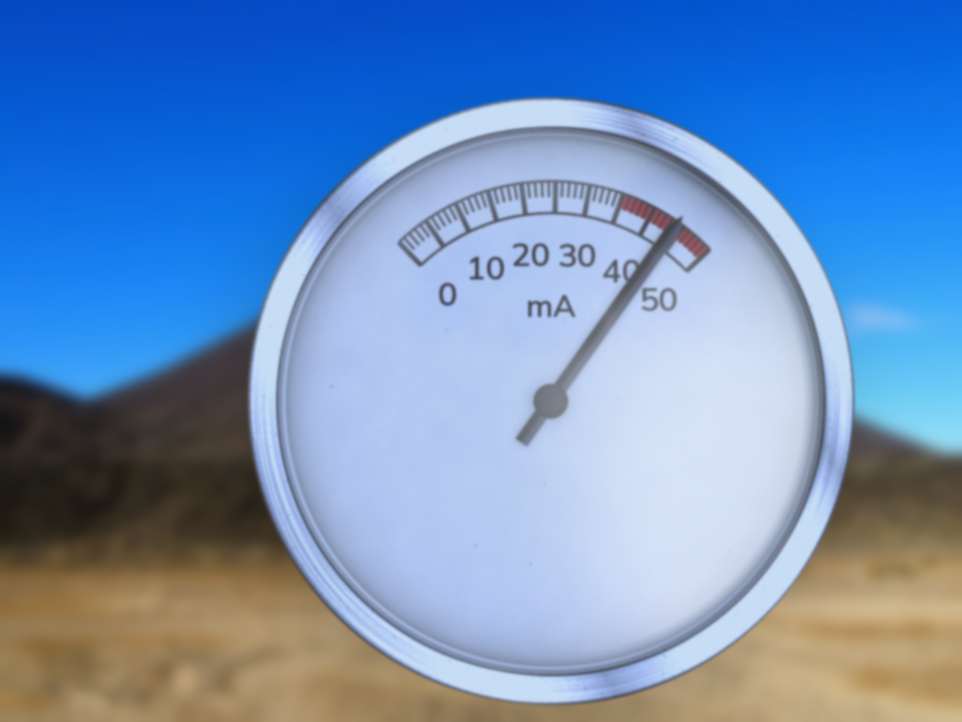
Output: 44 (mA)
